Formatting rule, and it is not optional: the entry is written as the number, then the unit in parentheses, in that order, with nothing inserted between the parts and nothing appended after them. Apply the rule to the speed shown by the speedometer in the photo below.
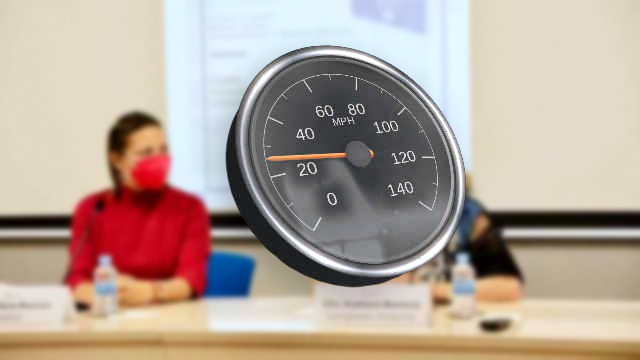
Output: 25 (mph)
